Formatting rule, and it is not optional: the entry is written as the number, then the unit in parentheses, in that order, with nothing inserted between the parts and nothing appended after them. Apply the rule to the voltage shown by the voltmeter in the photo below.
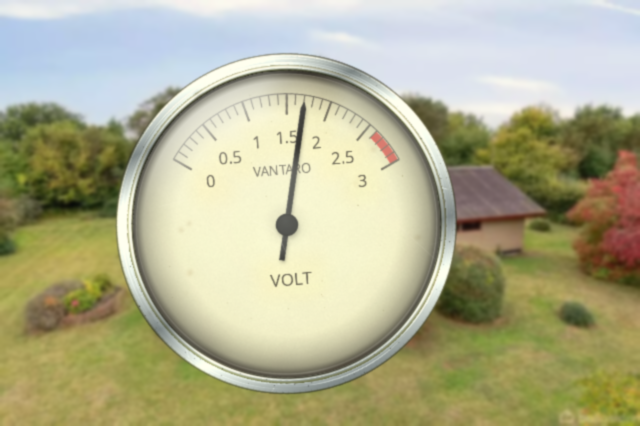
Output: 1.7 (V)
